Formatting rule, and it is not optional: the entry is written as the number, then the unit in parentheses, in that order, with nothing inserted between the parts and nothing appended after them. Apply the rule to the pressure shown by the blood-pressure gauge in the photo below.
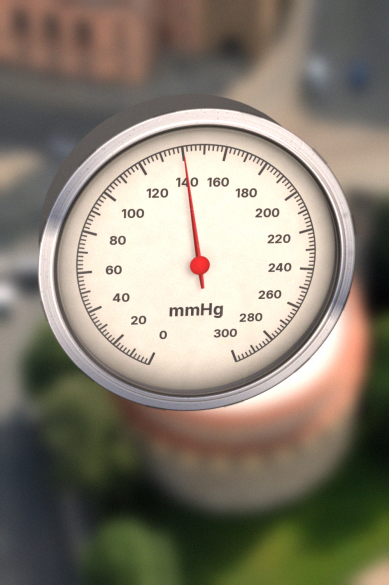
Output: 140 (mmHg)
